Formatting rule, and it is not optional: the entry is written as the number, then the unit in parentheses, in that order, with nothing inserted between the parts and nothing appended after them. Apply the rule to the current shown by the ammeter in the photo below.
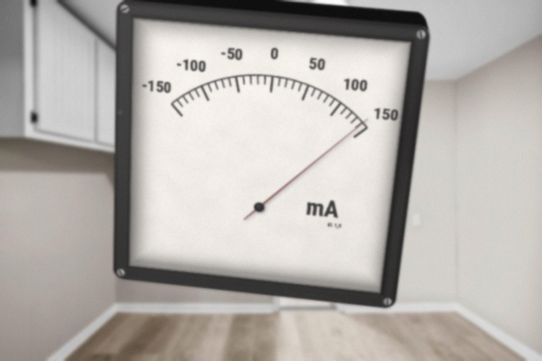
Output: 140 (mA)
